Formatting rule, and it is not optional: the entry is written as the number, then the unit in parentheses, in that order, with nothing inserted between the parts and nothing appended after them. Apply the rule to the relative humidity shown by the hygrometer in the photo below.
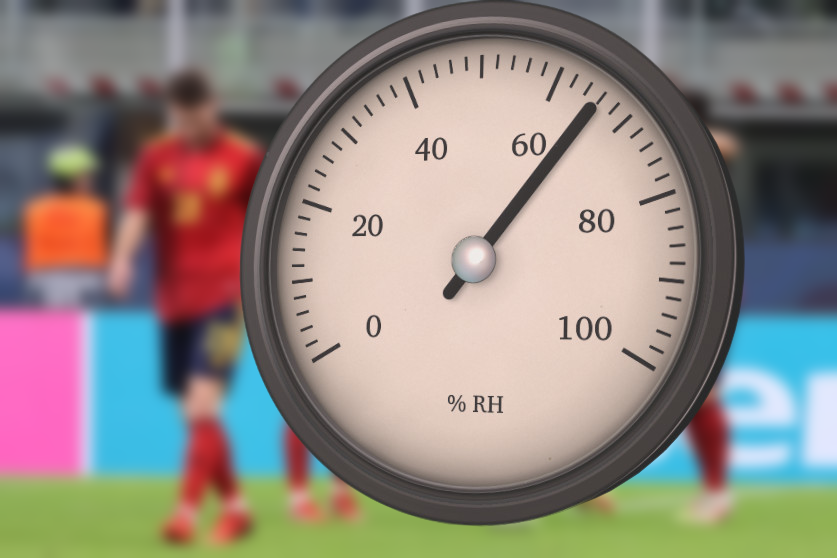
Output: 66 (%)
